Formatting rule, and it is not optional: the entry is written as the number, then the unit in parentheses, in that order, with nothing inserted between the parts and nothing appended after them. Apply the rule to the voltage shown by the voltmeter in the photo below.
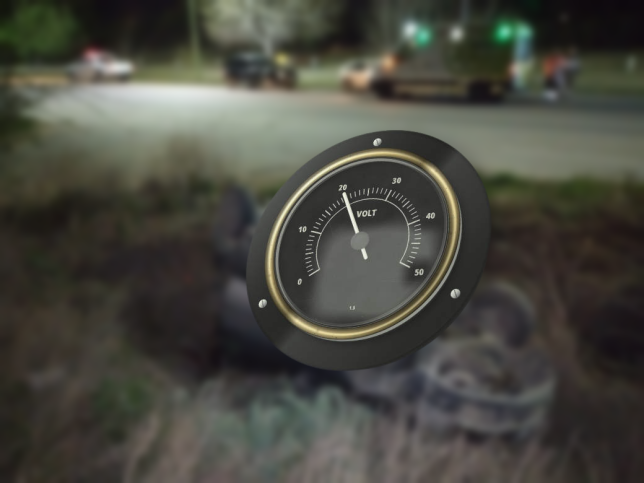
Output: 20 (V)
